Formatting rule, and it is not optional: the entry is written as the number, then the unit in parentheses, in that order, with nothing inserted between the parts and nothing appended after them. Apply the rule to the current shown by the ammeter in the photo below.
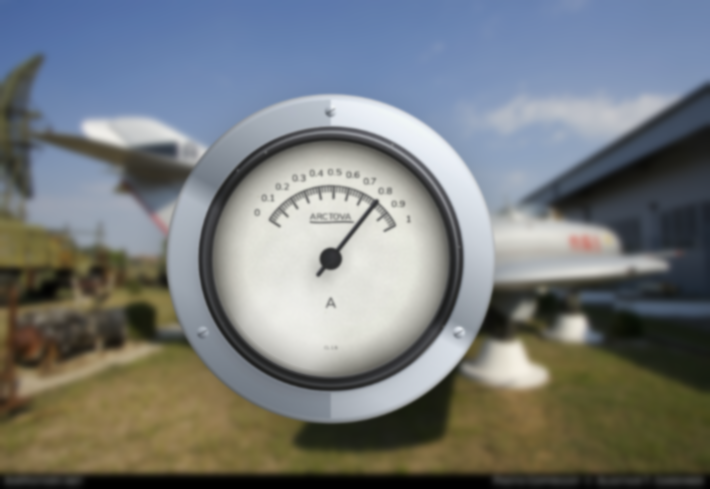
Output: 0.8 (A)
